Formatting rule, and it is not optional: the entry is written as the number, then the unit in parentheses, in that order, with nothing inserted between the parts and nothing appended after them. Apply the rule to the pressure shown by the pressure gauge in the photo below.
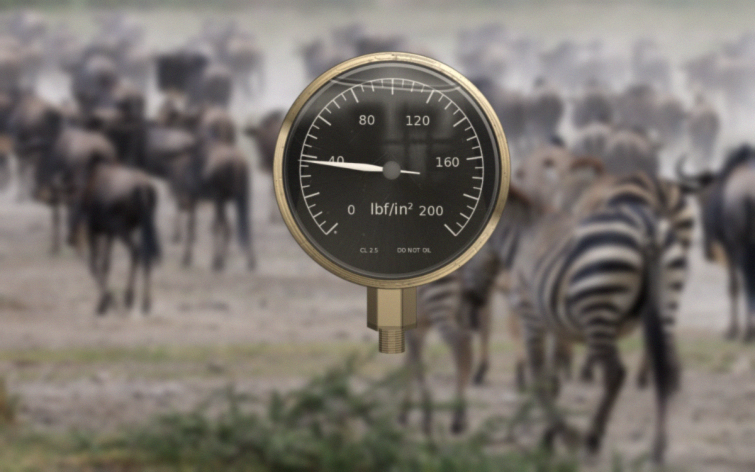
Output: 37.5 (psi)
